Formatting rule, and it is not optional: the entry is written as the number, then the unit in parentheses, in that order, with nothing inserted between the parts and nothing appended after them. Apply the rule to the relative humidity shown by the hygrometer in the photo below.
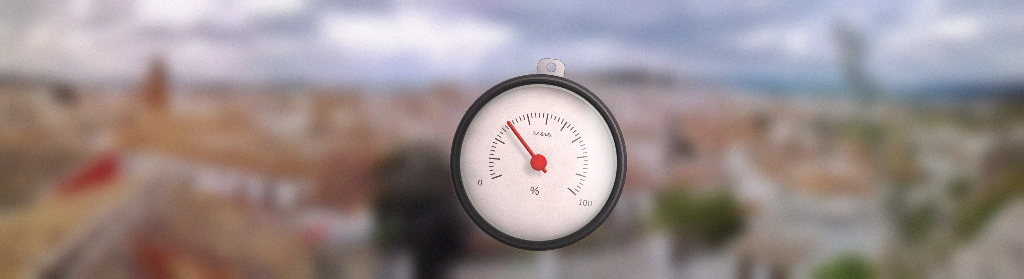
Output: 30 (%)
